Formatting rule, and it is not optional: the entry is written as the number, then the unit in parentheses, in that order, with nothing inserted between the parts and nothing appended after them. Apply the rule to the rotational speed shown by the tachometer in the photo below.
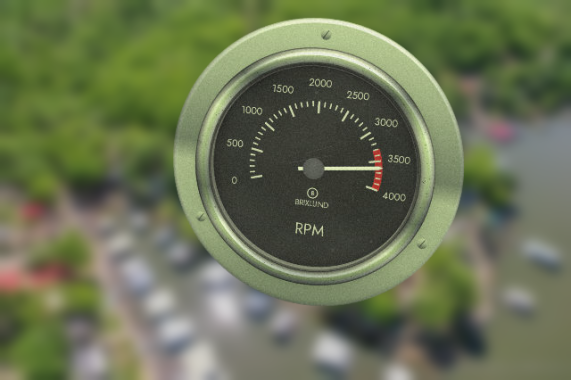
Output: 3600 (rpm)
